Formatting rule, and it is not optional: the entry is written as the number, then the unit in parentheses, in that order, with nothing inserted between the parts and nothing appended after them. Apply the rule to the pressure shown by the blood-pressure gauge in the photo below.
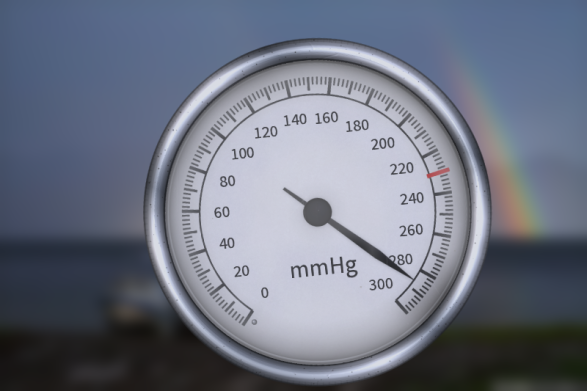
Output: 286 (mmHg)
